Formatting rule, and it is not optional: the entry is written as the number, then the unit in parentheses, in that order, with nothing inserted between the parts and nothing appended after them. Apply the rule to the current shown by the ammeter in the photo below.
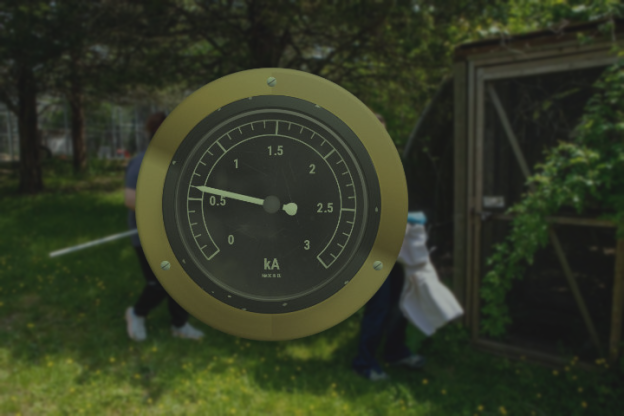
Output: 0.6 (kA)
